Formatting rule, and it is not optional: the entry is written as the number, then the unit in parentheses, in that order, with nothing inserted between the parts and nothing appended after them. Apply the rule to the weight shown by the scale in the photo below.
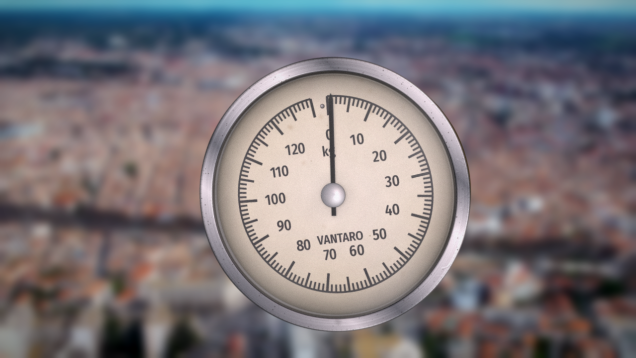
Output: 1 (kg)
